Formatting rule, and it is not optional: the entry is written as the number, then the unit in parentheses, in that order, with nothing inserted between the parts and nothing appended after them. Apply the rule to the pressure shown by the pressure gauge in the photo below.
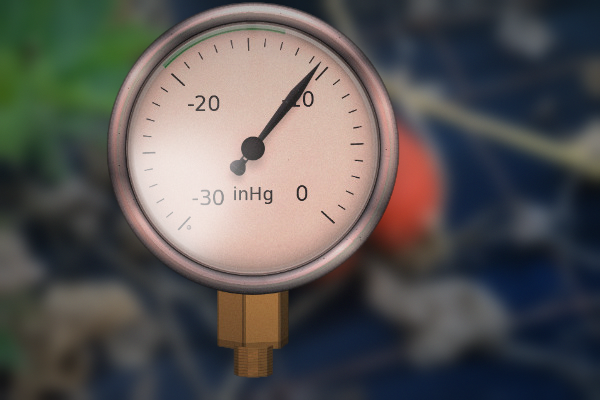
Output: -10.5 (inHg)
